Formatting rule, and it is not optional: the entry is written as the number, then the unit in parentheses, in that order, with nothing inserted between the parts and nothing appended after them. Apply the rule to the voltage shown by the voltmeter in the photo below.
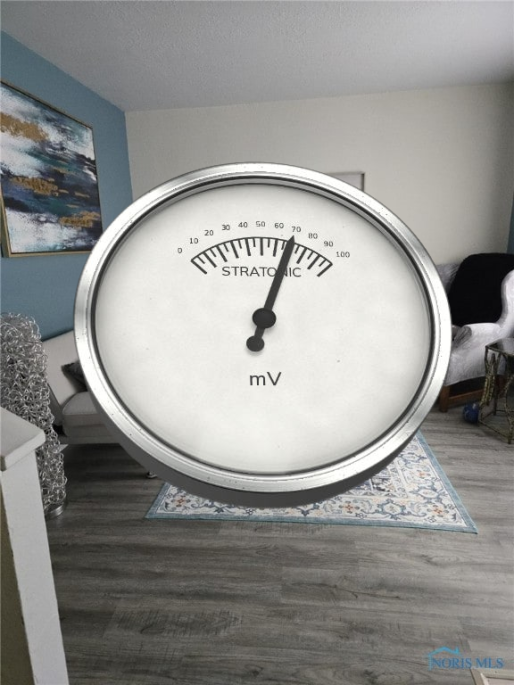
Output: 70 (mV)
